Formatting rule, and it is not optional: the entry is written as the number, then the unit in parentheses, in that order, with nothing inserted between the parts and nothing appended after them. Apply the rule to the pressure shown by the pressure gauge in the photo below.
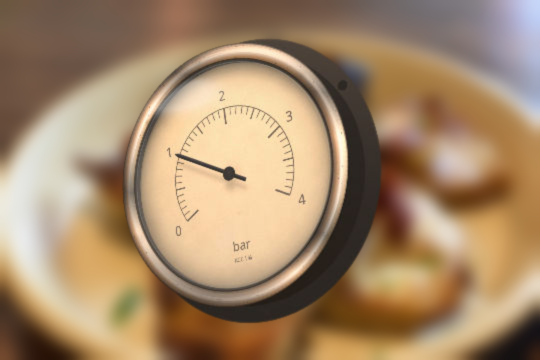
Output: 1 (bar)
